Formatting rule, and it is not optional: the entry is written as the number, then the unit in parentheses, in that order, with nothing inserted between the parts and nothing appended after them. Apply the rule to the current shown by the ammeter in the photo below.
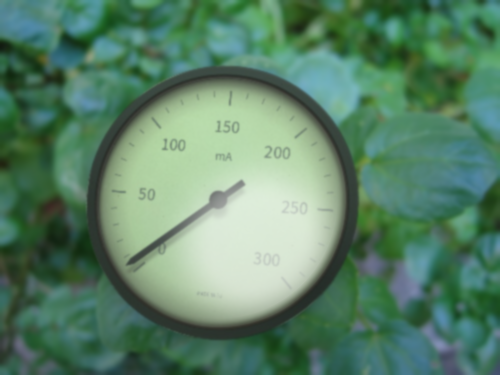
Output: 5 (mA)
